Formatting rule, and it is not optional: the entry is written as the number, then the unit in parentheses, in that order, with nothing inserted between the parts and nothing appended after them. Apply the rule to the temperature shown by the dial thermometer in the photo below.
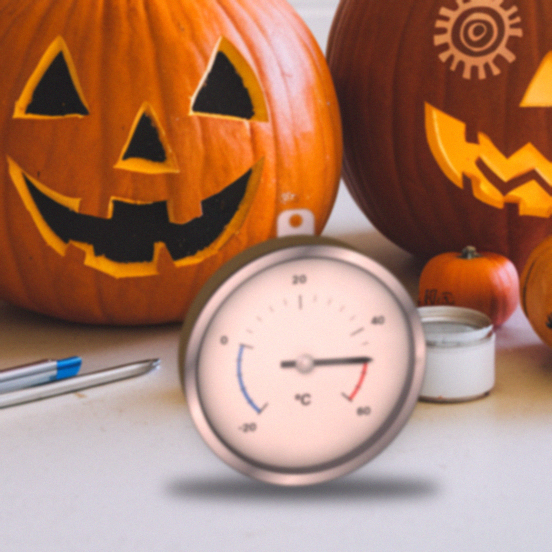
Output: 48 (°C)
